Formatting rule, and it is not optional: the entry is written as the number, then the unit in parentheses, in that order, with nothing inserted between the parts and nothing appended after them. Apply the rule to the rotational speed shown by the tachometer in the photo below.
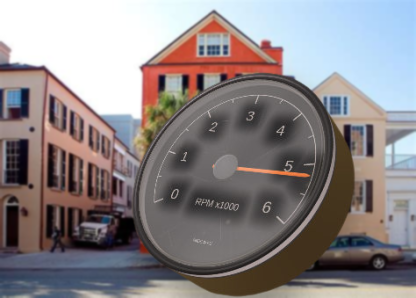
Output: 5250 (rpm)
